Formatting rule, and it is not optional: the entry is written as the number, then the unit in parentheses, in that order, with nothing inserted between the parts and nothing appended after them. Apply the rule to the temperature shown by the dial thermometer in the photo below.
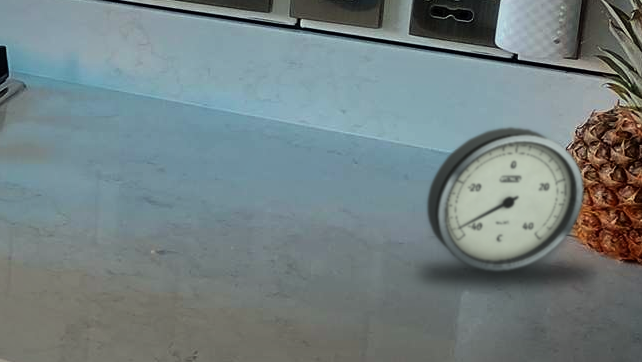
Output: -36 (°C)
